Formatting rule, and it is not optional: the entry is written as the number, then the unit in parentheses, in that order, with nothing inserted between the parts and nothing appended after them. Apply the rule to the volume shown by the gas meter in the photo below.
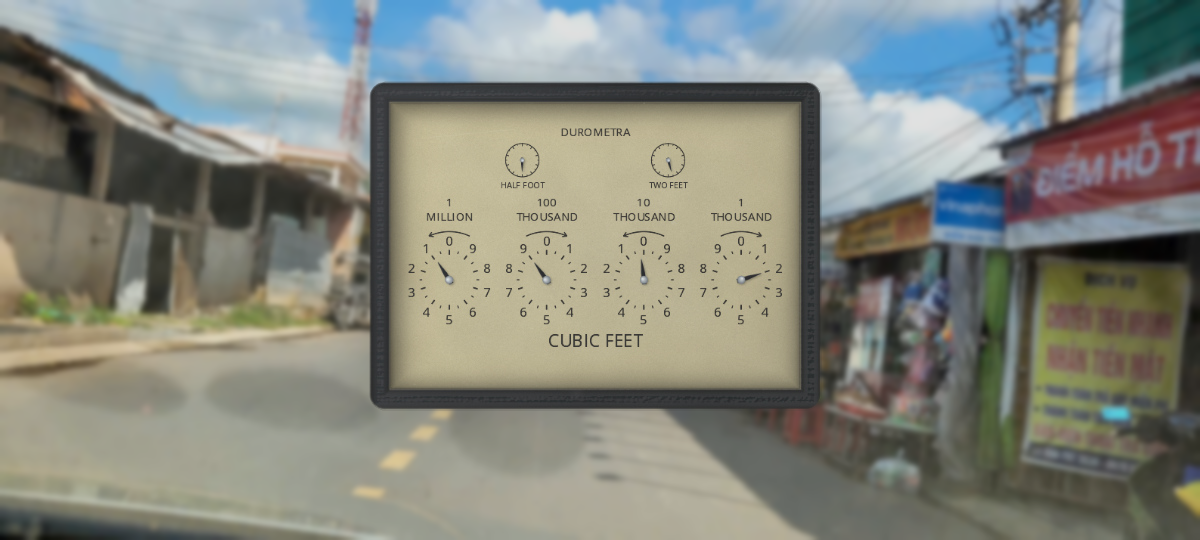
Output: 90200 (ft³)
